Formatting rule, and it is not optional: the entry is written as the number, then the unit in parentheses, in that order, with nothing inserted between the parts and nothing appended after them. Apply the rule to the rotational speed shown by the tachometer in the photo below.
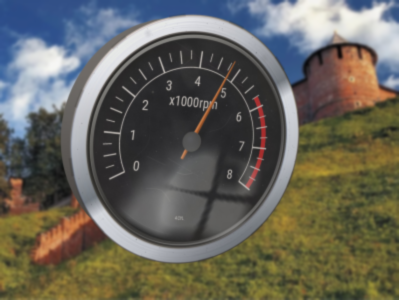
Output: 4750 (rpm)
